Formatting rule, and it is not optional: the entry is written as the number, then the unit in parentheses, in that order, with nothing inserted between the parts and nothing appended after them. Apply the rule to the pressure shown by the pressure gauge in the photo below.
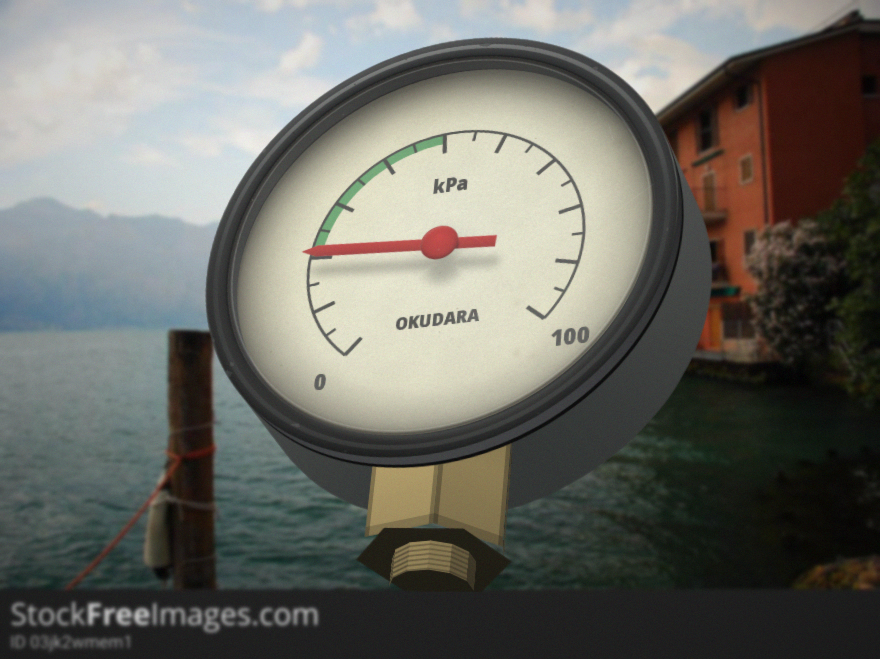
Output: 20 (kPa)
